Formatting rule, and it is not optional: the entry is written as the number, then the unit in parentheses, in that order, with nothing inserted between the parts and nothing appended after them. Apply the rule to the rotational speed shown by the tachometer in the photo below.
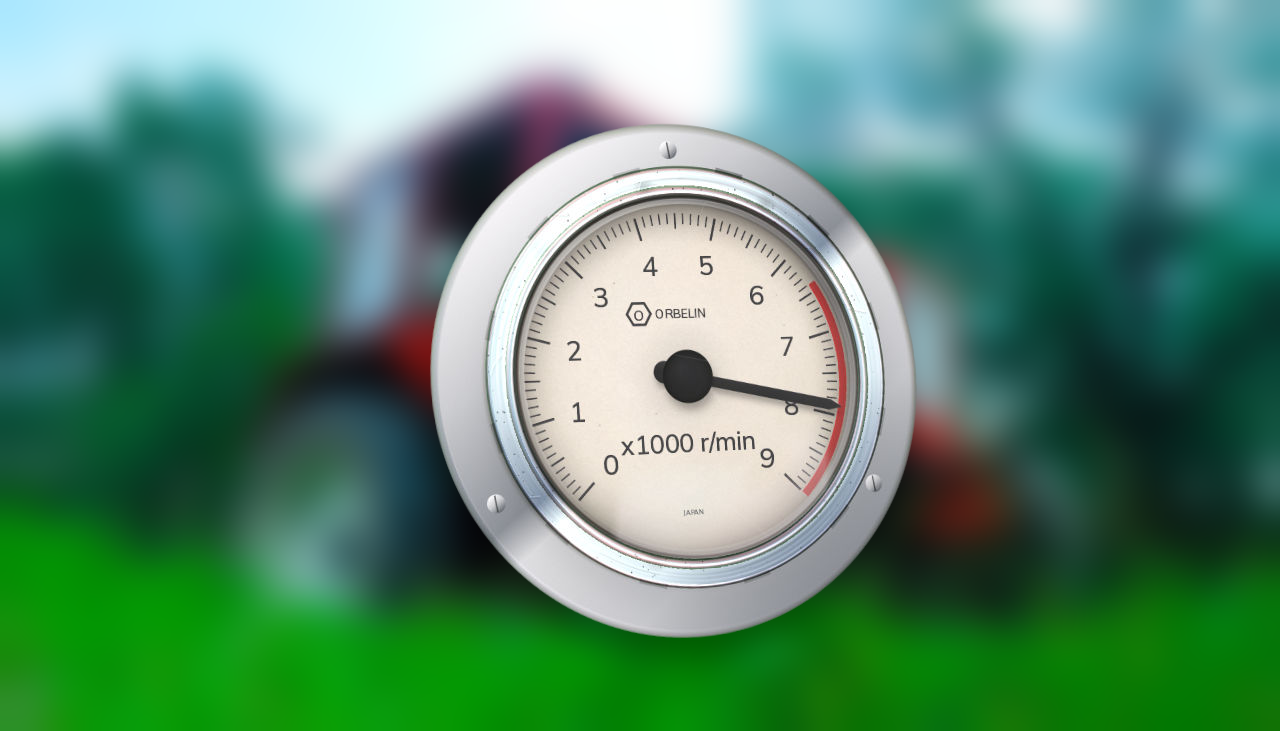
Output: 7900 (rpm)
